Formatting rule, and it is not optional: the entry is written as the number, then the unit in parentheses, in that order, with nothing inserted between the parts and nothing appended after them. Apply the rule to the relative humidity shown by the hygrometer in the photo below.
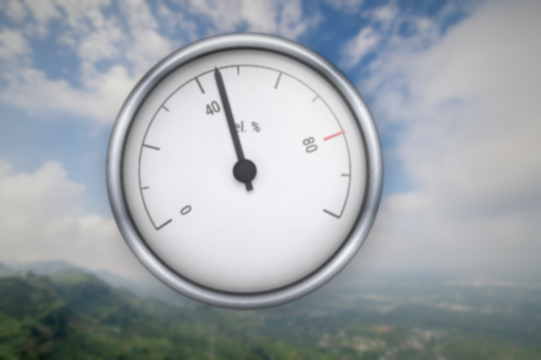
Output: 45 (%)
